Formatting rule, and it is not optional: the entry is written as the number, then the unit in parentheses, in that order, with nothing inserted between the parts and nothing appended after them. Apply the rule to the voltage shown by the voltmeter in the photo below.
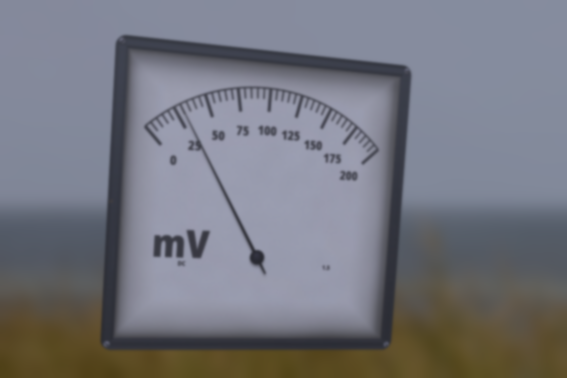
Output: 30 (mV)
